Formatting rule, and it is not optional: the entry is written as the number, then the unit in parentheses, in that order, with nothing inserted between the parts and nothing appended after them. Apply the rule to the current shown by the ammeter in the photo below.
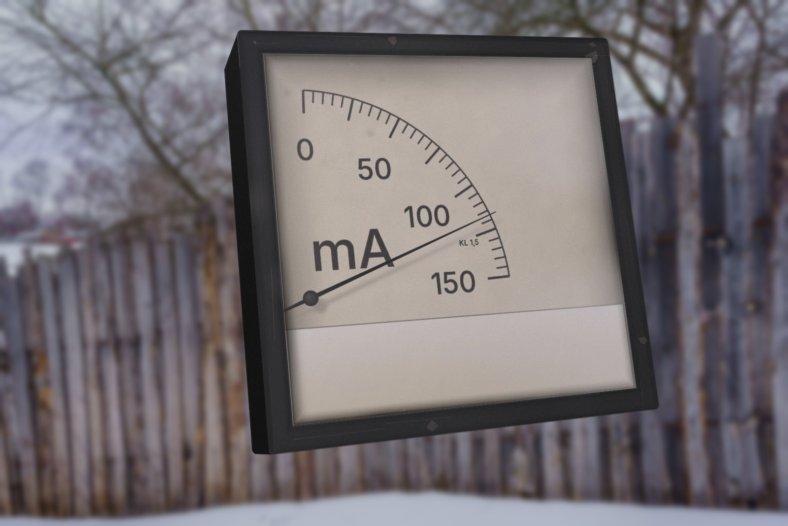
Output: 117.5 (mA)
